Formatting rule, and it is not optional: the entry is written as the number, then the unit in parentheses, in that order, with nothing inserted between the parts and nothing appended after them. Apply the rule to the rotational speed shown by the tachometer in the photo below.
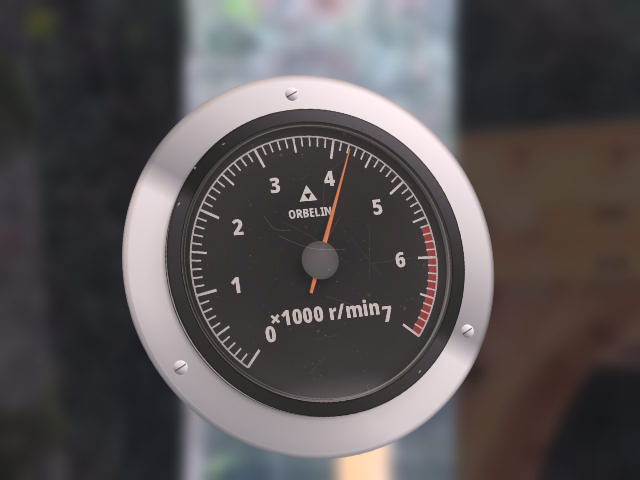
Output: 4200 (rpm)
